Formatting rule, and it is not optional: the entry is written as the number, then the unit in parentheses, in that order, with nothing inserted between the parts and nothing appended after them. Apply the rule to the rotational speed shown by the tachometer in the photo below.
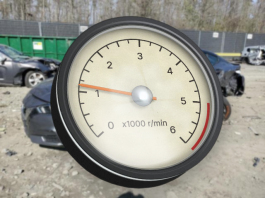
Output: 1125 (rpm)
